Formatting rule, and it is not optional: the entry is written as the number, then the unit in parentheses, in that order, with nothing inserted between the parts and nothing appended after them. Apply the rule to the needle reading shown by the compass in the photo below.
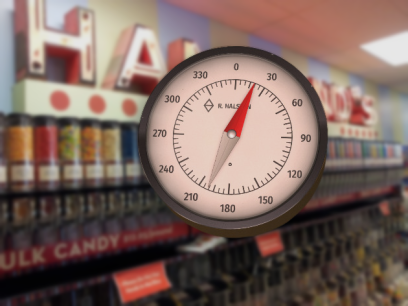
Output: 20 (°)
